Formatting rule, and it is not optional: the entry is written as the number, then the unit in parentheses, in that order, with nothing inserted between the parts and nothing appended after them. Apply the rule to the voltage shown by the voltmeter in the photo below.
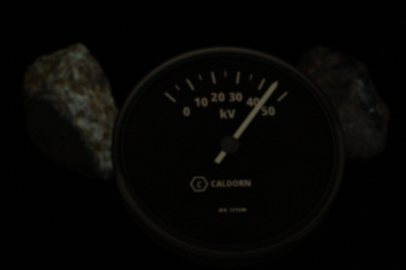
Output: 45 (kV)
